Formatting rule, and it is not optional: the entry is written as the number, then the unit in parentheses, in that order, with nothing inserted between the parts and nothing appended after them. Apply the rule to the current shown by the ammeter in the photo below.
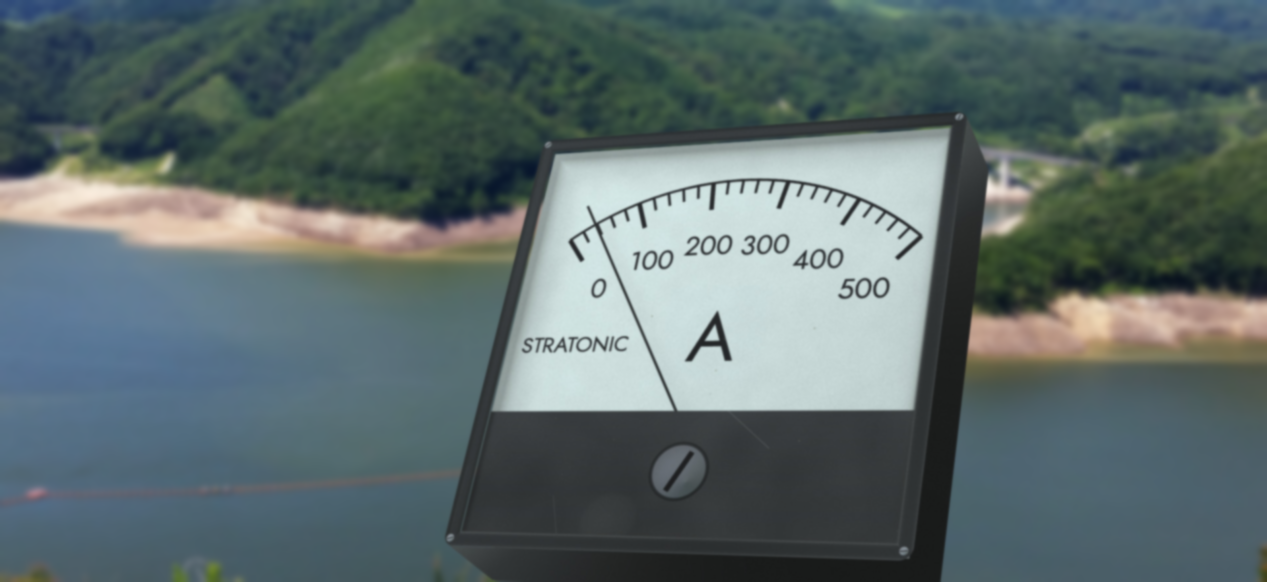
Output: 40 (A)
